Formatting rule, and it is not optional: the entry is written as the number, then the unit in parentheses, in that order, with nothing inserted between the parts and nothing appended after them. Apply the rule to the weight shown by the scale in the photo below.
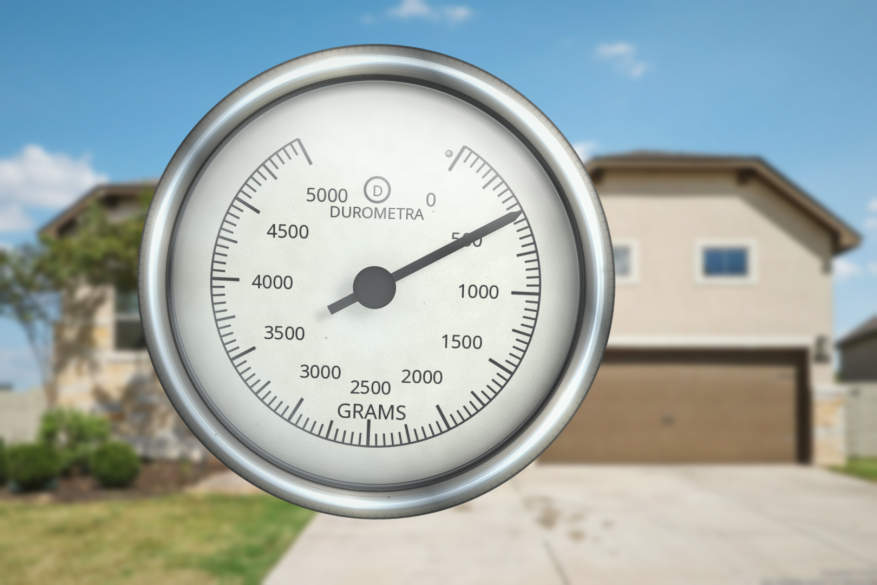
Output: 500 (g)
